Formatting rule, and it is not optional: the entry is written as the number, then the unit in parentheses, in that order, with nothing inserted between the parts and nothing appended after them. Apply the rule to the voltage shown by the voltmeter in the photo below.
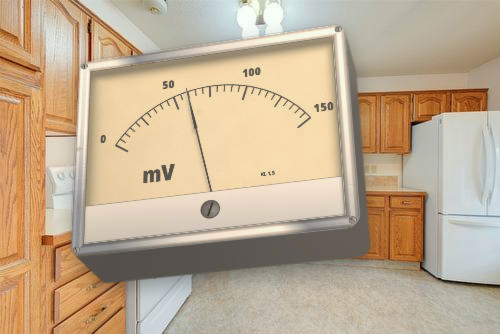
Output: 60 (mV)
